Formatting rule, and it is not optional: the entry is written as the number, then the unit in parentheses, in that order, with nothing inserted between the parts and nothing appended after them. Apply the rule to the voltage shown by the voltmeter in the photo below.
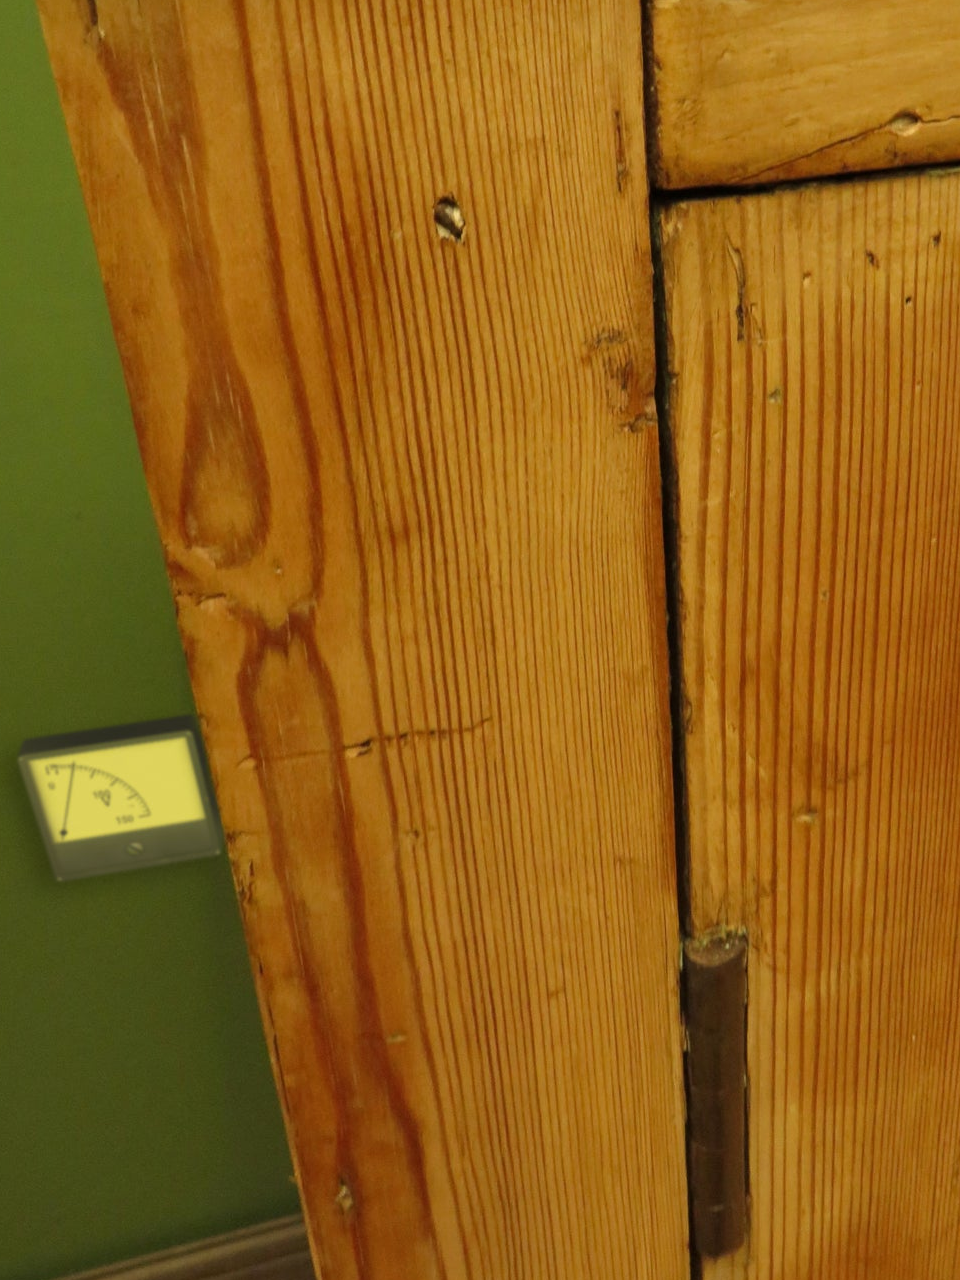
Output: 50 (V)
